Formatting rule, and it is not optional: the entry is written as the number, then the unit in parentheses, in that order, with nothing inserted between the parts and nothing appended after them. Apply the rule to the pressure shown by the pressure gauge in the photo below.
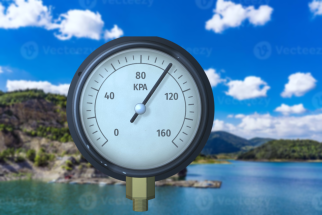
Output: 100 (kPa)
